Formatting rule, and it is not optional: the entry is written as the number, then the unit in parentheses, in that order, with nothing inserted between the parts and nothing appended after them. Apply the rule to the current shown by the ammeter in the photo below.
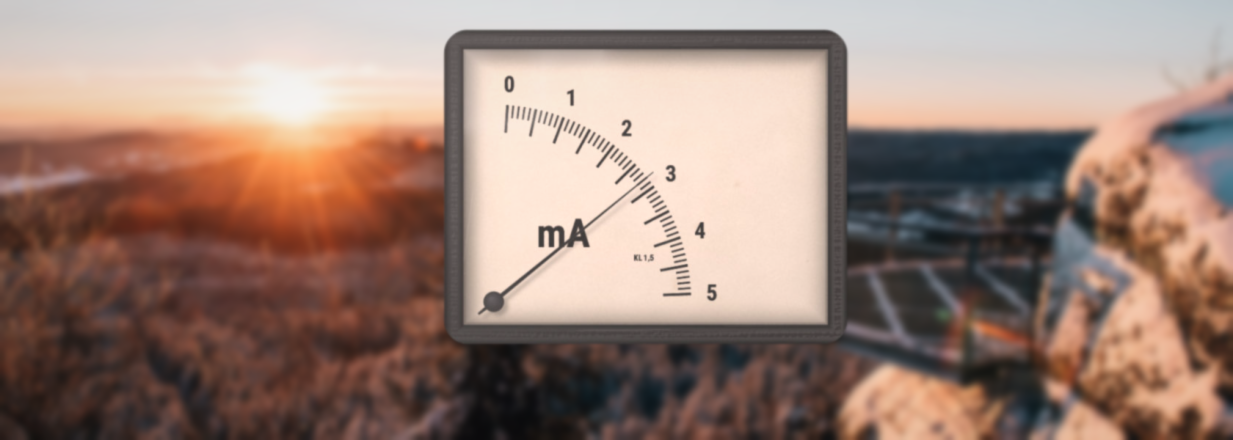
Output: 2.8 (mA)
